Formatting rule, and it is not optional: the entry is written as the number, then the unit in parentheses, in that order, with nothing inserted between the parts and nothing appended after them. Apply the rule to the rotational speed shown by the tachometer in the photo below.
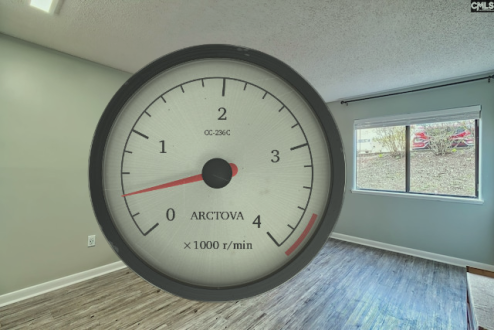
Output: 400 (rpm)
